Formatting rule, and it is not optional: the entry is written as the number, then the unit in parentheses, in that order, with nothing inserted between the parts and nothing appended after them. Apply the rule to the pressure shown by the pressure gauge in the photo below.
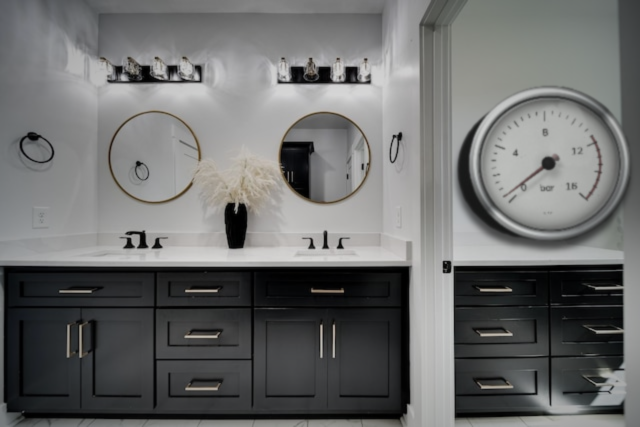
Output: 0.5 (bar)
